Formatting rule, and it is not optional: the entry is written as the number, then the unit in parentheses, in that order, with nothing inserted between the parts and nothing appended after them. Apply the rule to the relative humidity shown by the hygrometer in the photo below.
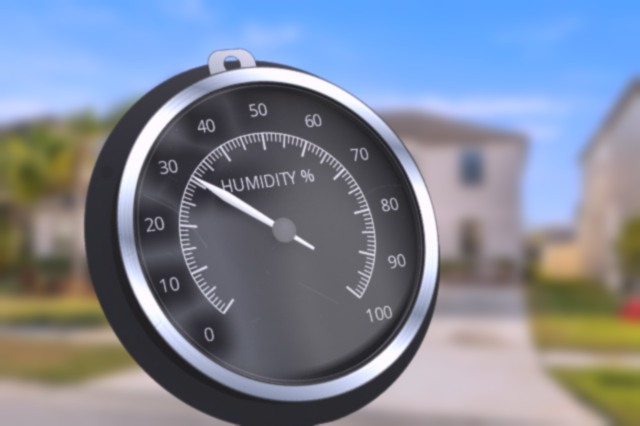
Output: 30 (%)
